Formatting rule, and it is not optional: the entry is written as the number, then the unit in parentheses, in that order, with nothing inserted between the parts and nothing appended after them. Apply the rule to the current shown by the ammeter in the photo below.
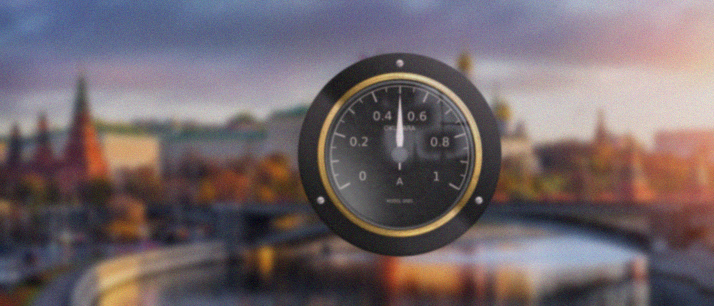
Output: 0.5 (A)
